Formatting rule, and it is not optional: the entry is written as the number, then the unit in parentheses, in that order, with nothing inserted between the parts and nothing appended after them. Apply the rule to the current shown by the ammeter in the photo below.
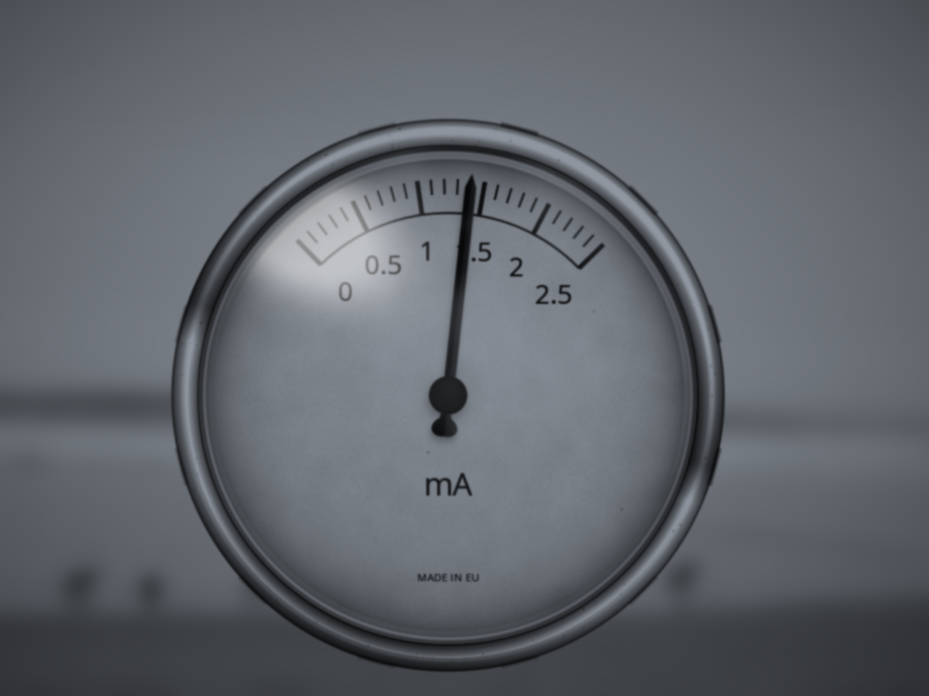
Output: 1.4 (mA)
